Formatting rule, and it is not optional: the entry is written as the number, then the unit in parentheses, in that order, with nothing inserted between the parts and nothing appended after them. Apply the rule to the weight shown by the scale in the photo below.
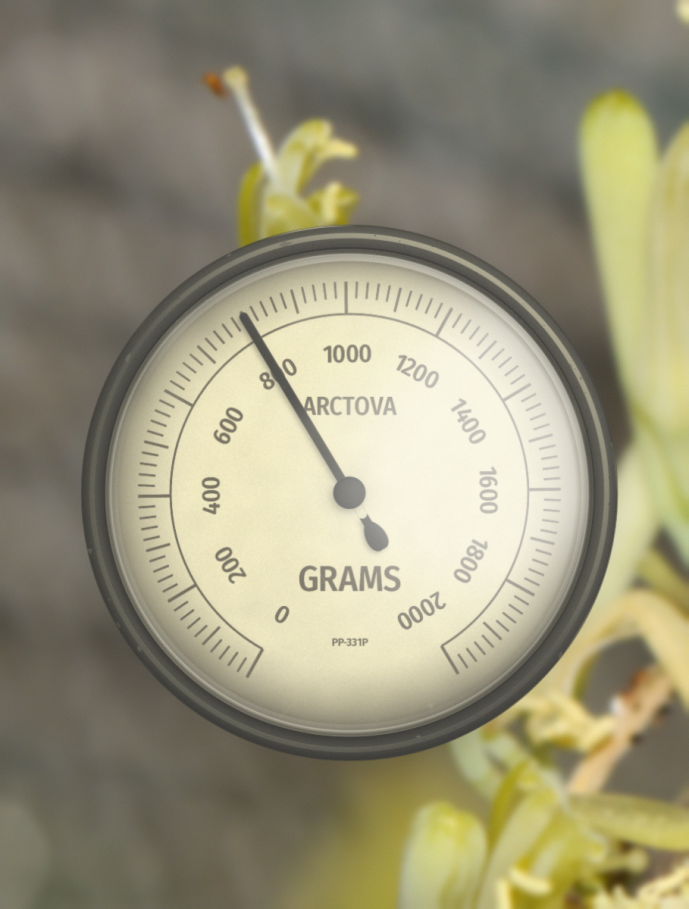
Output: 800 (g)
